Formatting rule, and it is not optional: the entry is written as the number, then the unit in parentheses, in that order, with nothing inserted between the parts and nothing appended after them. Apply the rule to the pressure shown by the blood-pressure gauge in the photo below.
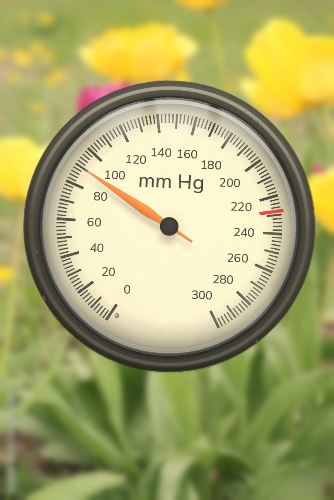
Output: 90 (mmHg)
